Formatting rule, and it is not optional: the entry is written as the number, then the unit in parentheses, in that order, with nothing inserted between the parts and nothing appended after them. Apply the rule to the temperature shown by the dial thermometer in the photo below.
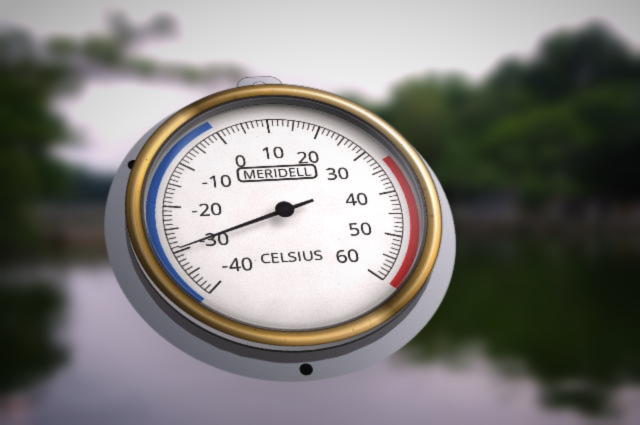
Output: -30 (°C)
